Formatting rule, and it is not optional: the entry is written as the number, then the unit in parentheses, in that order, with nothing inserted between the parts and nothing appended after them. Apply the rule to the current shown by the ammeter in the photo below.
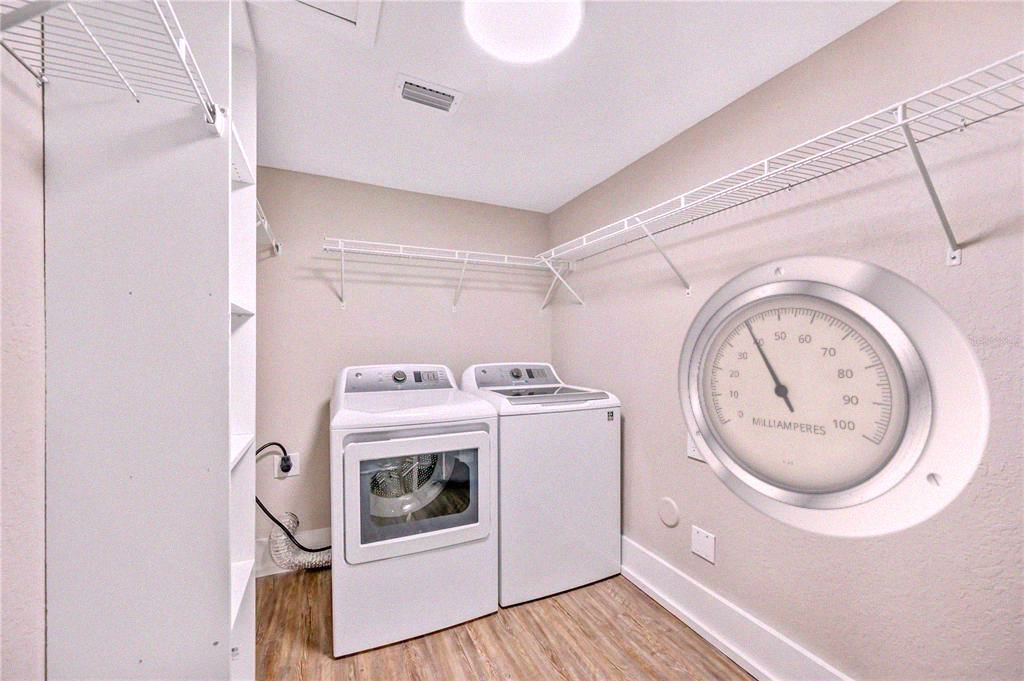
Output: 40 (mA)
